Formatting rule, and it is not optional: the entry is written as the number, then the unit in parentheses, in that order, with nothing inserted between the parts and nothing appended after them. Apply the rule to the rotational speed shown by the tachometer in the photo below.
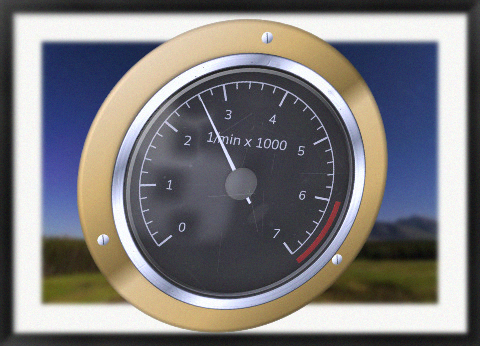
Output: 2600 (rpm)
